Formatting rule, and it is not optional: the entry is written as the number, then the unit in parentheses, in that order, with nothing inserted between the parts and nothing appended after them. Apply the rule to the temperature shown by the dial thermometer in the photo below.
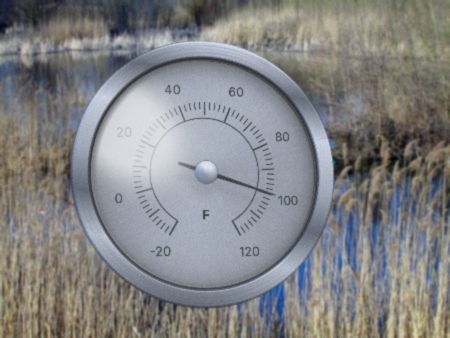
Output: 100 (°F)
